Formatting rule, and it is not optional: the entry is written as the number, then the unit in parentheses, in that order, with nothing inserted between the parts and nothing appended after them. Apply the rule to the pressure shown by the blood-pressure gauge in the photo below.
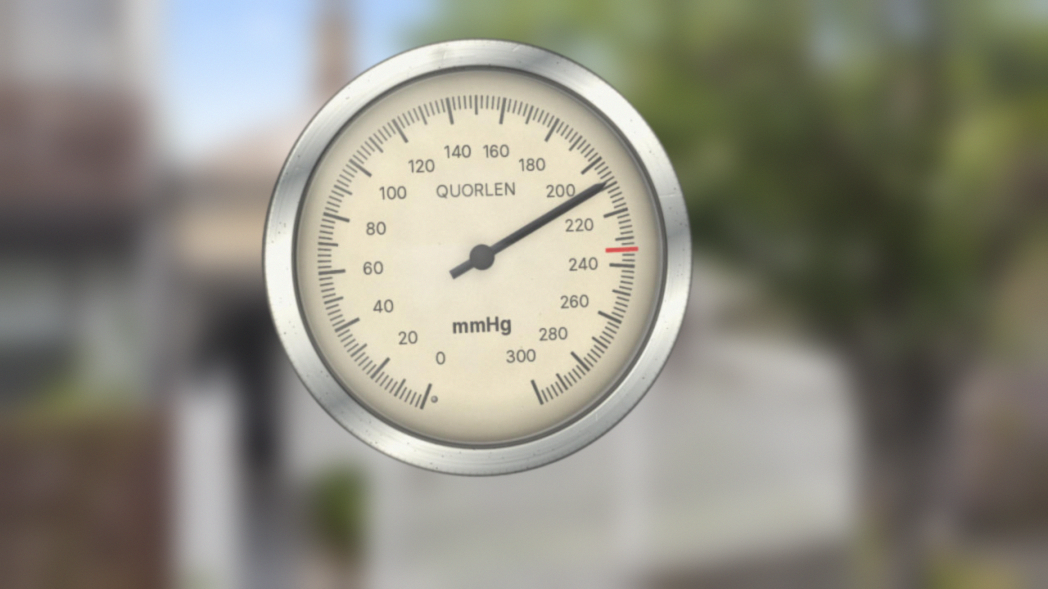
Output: 208 (mmHg)
